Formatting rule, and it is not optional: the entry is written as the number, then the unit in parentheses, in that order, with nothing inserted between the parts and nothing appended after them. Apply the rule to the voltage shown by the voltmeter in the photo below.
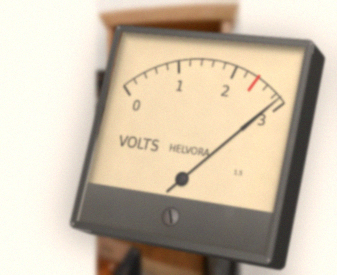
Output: 2.9 (V)
